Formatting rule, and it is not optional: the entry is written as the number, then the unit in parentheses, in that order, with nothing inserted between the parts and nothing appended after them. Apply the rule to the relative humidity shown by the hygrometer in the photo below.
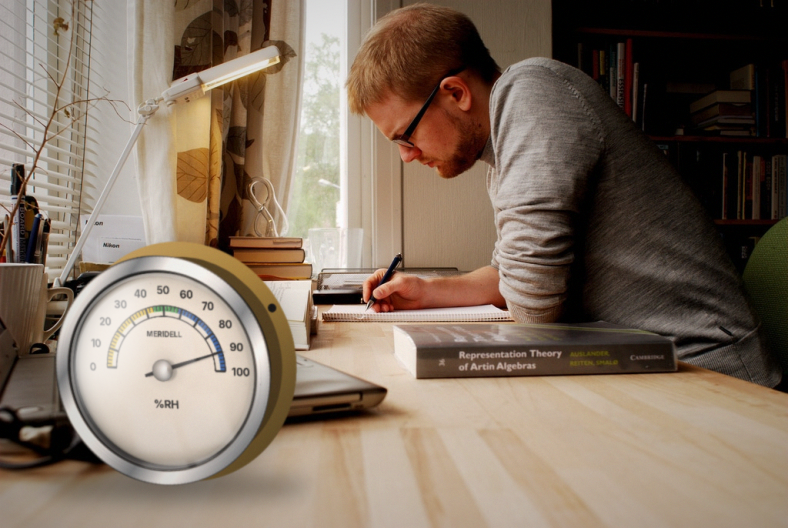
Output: 90 (%)
